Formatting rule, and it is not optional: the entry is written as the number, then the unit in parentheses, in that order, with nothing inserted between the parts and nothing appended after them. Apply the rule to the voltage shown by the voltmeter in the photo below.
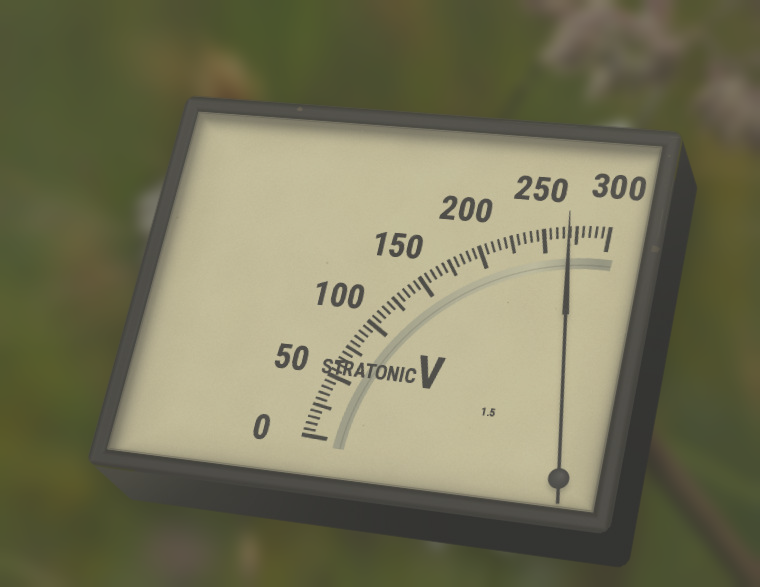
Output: 270 (V)
